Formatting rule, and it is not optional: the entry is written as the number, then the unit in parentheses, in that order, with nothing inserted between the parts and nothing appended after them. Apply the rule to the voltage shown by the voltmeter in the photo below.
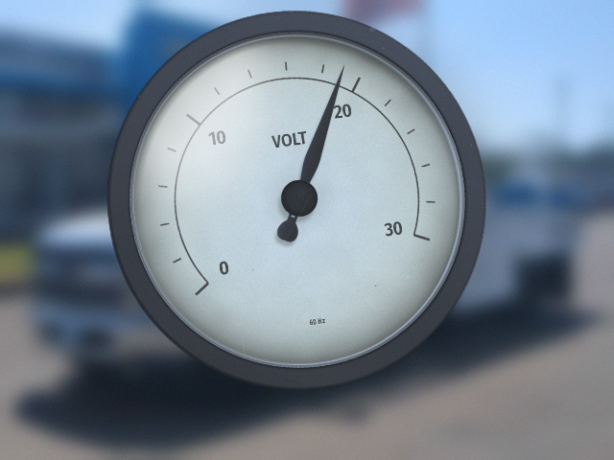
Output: 19 (V)
